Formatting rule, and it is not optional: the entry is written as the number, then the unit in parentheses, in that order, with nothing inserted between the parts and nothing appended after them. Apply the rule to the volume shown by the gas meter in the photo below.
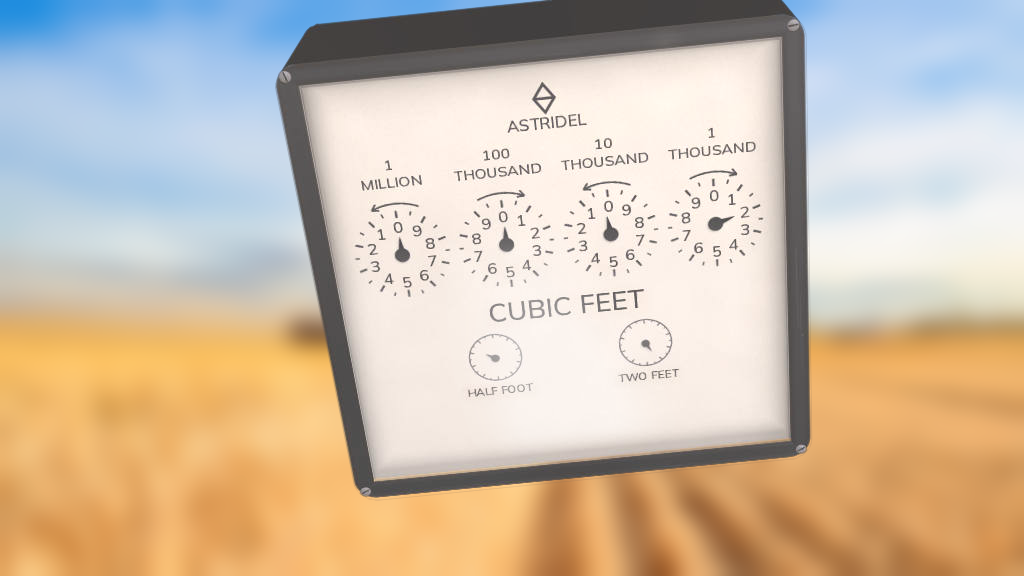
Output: 200 (ft³)
